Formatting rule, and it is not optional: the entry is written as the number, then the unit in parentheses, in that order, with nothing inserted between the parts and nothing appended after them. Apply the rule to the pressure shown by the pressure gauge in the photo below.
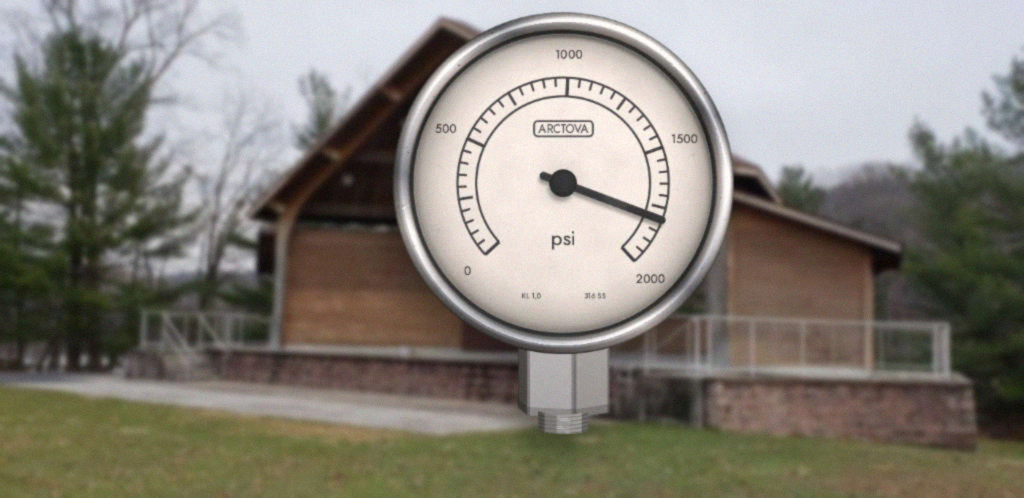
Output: 1800 (psi)
